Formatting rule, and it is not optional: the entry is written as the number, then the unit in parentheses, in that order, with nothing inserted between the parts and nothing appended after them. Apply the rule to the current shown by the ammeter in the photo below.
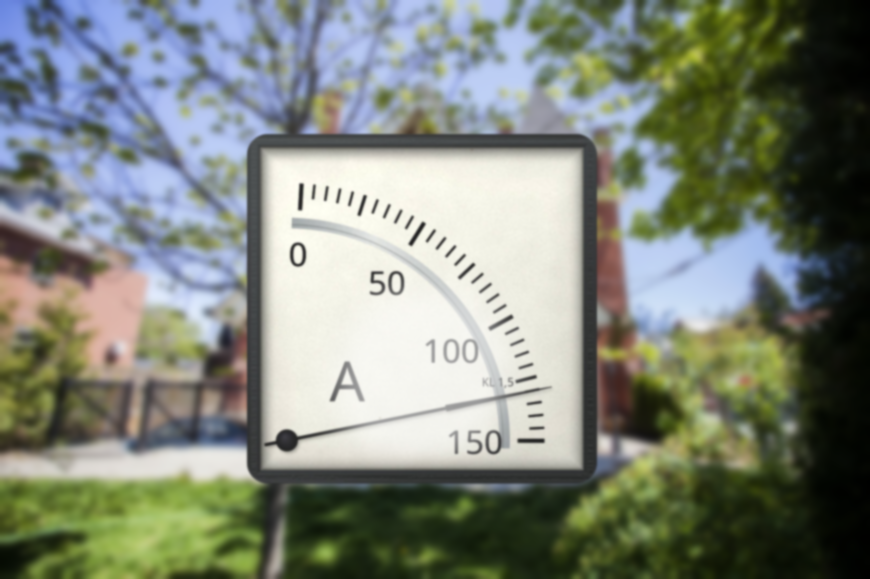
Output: 130 (A)
